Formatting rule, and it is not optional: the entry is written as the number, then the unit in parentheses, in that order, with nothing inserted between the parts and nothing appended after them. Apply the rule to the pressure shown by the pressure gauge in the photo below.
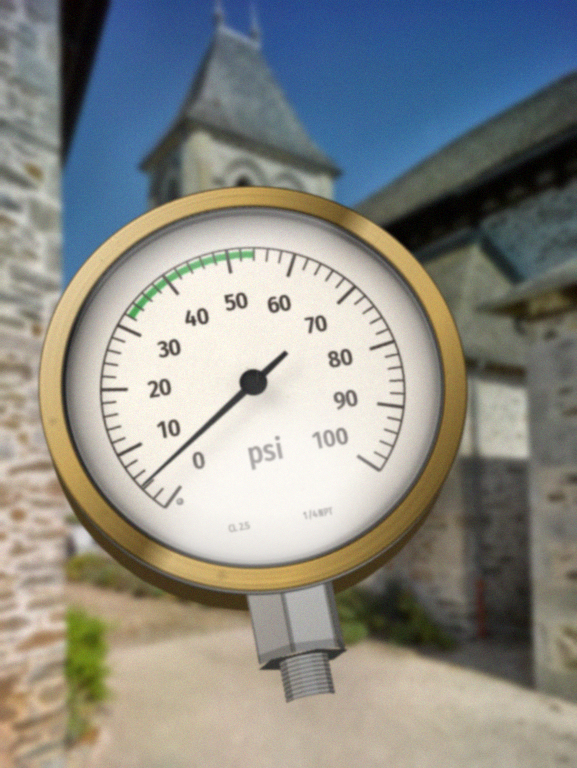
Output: 4 (psi)
